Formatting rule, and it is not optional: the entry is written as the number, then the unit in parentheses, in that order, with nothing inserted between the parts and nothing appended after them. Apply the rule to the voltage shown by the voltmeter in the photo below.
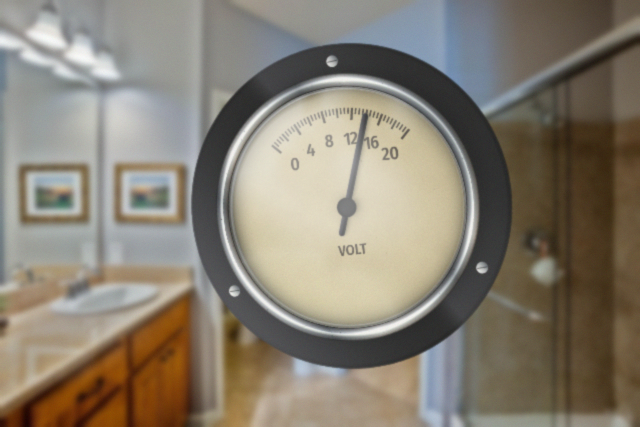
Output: 14 (V)
